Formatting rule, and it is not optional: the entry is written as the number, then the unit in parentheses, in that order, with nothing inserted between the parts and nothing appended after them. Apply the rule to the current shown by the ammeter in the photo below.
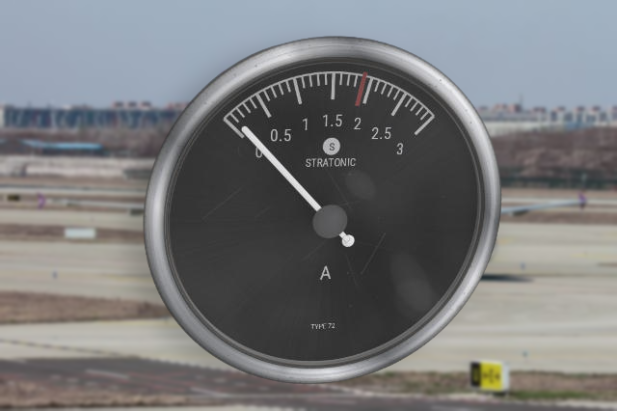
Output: 0.1 (A)
